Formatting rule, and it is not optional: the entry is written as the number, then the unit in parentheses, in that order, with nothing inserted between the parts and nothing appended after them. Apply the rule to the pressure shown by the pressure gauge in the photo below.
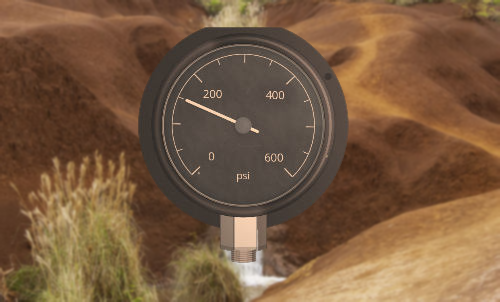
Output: 150 (psi)
